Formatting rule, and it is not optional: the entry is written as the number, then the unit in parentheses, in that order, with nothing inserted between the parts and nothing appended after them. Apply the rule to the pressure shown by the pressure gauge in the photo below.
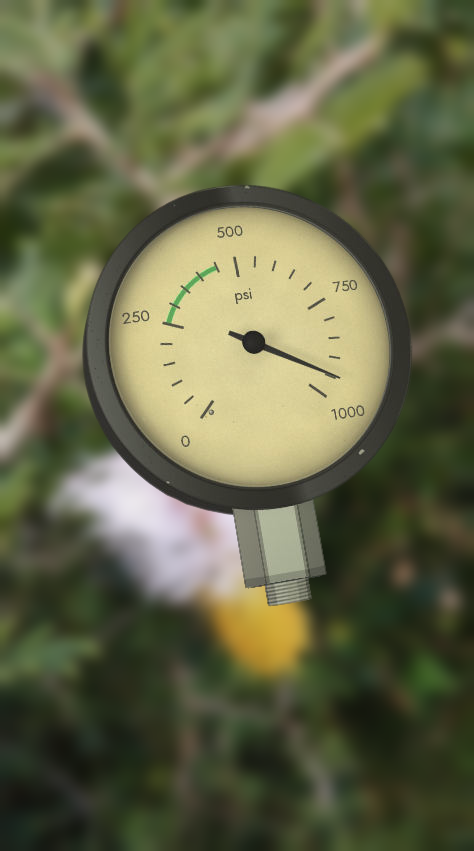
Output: 950 (psi)
